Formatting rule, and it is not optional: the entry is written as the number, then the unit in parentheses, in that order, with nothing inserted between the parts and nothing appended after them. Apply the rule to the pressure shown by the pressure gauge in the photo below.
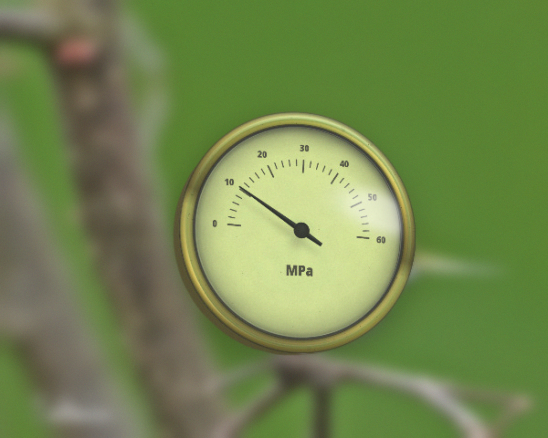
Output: 10 (MPa)
